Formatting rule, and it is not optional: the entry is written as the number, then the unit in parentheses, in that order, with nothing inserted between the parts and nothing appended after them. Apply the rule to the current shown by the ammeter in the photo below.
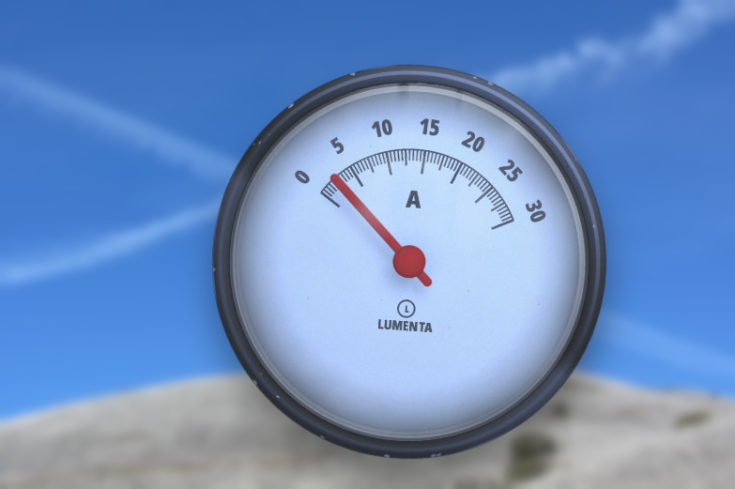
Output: 2.5 (A)
